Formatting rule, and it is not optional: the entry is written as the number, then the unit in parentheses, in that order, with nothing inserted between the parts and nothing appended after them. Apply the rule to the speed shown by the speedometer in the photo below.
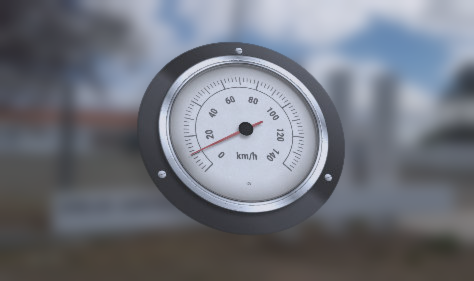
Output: 10 (km/h)
